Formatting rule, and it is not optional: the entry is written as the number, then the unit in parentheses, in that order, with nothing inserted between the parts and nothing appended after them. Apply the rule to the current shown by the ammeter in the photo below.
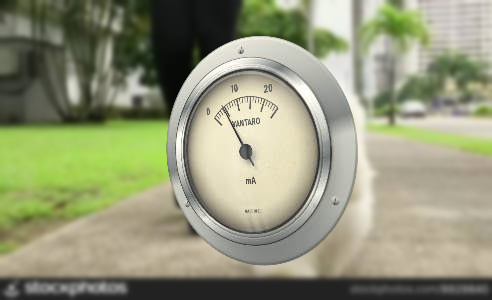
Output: 5 (mA)
